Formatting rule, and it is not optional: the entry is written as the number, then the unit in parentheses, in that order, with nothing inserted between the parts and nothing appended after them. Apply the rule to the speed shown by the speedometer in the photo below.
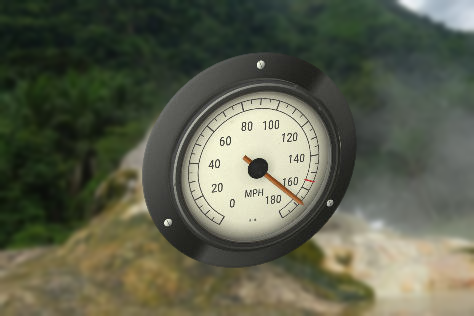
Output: 167.5 (mph)
